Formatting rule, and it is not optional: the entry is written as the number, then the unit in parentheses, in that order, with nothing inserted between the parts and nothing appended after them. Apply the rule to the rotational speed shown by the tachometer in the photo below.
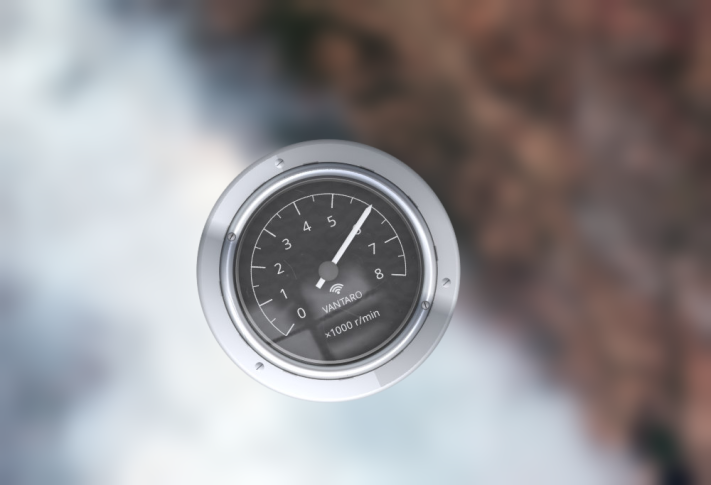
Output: 6000 (rpm)
